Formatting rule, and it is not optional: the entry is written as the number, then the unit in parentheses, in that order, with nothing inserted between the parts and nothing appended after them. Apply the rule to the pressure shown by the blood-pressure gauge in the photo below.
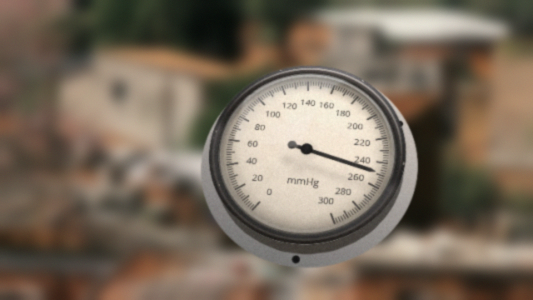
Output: 250 (mmHg)
